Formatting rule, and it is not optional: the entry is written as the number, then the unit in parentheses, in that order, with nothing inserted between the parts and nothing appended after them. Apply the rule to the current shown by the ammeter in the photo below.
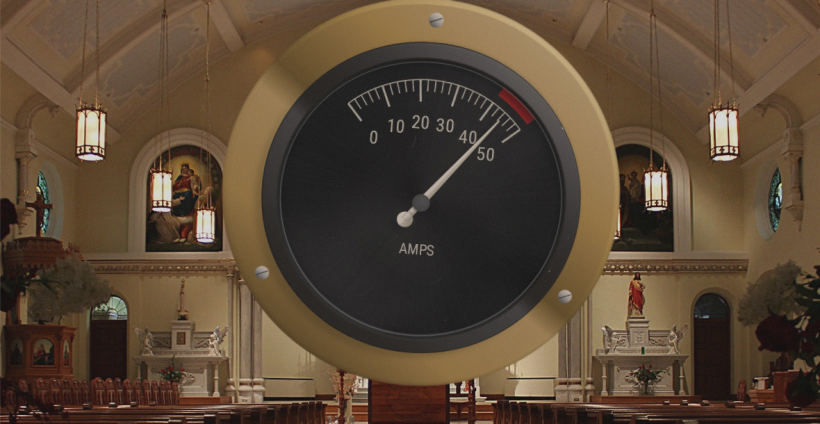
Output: 44 (A)
